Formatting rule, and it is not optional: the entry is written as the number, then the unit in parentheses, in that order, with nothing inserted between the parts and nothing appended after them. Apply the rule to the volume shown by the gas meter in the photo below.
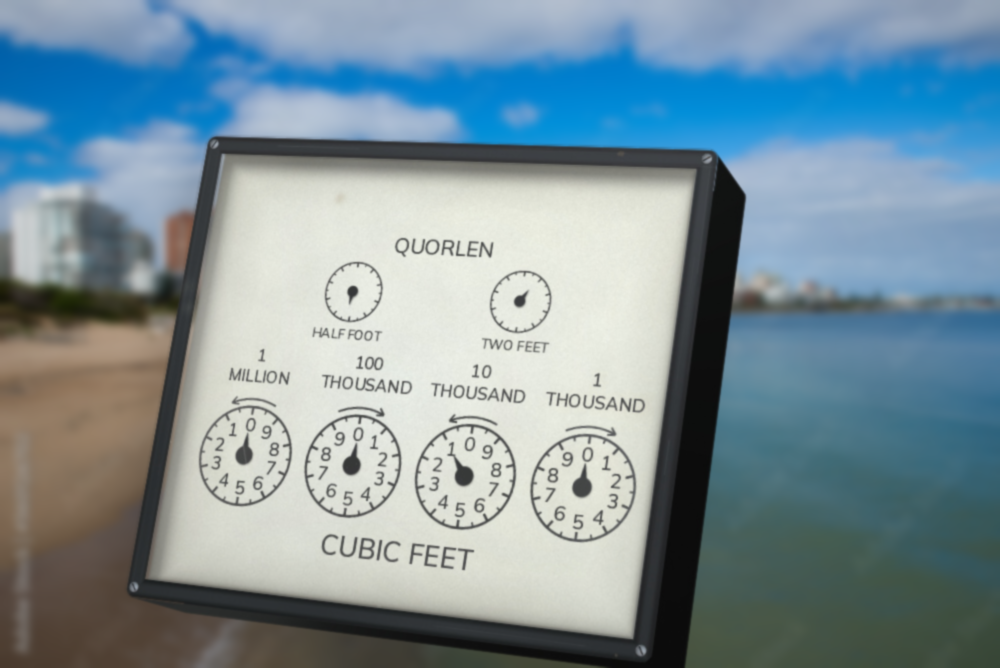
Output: 1000 (ft³)
